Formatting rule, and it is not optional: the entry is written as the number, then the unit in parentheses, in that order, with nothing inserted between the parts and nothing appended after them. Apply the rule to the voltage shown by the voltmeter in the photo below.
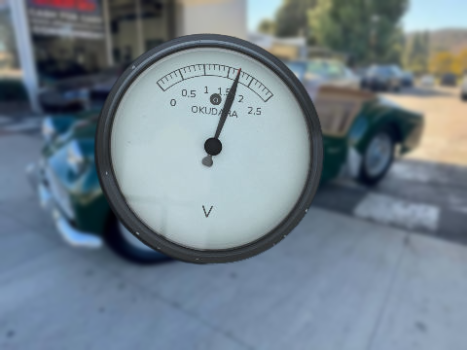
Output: 1.7 (V)
